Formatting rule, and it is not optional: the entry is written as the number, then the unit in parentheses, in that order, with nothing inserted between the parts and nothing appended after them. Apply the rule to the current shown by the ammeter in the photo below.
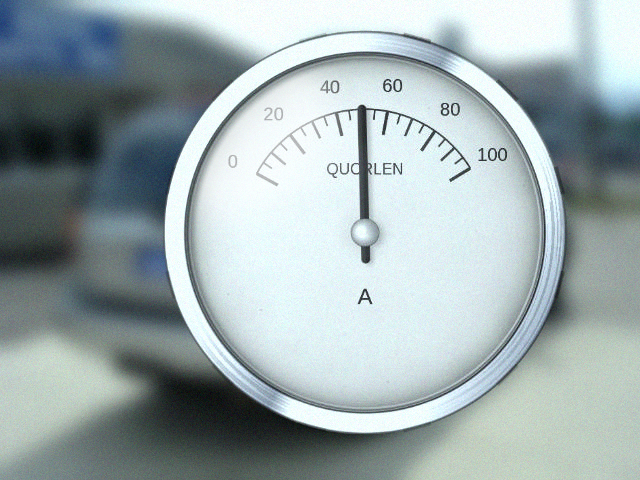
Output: 50 (A)
